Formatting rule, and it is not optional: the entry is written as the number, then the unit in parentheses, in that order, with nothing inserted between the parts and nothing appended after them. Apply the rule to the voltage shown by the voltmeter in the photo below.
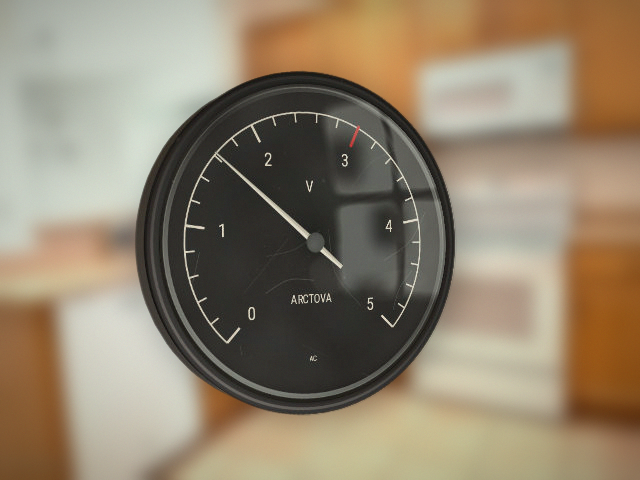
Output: 1.6 (V)
